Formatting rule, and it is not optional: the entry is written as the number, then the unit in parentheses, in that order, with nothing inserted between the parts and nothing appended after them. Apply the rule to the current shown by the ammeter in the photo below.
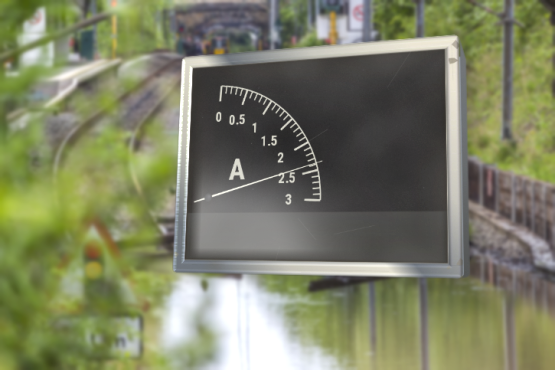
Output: 2.4 (A)
